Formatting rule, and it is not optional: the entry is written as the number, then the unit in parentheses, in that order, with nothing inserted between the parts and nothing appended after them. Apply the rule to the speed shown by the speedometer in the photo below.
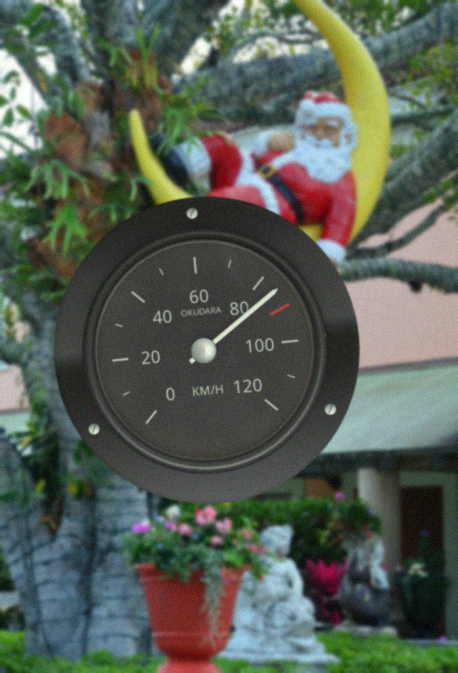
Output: 85 (km/h)
